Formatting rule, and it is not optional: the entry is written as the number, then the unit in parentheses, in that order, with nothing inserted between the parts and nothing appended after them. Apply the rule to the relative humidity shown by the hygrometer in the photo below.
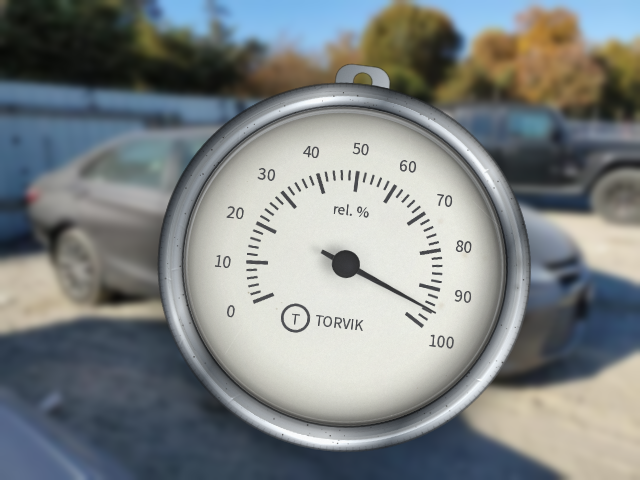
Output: 96 (%)
